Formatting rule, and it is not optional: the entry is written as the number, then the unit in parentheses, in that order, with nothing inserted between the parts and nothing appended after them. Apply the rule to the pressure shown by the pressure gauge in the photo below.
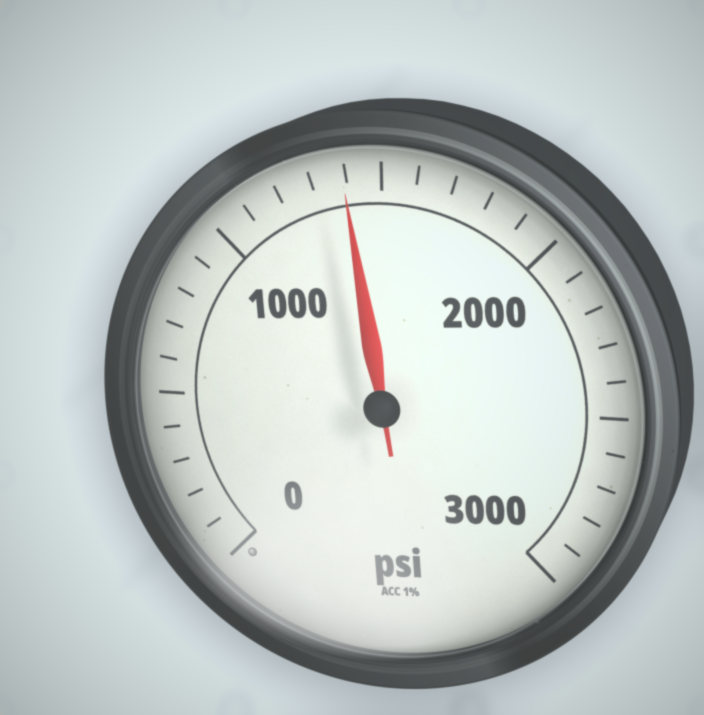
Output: 1400 (psi)
